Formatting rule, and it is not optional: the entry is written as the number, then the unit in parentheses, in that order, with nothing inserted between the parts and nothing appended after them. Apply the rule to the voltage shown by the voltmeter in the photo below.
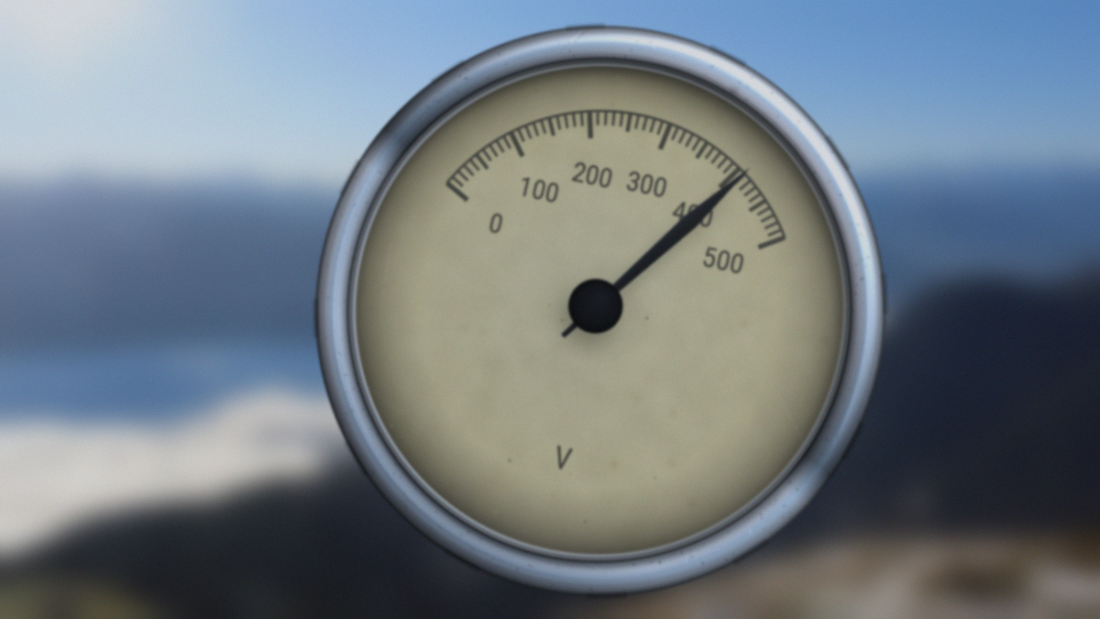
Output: 410 (V)
